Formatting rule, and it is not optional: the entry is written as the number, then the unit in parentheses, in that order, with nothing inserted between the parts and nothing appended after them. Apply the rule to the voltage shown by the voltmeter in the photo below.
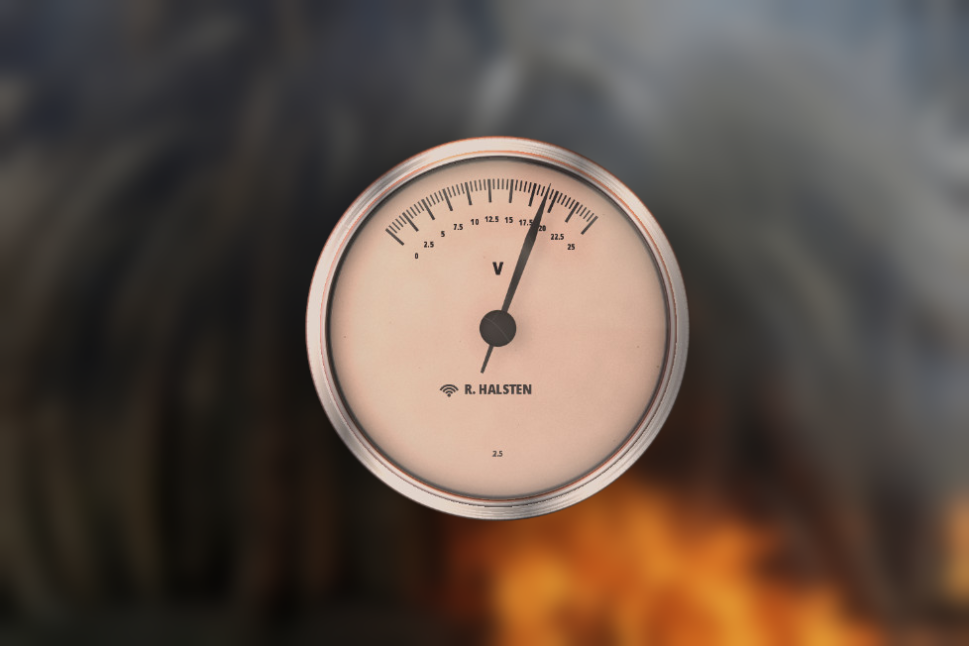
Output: 19 (V)
